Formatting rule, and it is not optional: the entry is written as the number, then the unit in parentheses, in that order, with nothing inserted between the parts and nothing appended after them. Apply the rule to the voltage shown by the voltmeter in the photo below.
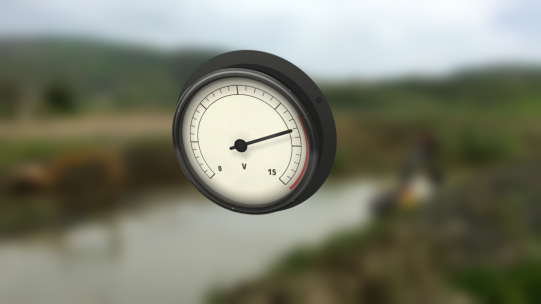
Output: 11.5 (V)
